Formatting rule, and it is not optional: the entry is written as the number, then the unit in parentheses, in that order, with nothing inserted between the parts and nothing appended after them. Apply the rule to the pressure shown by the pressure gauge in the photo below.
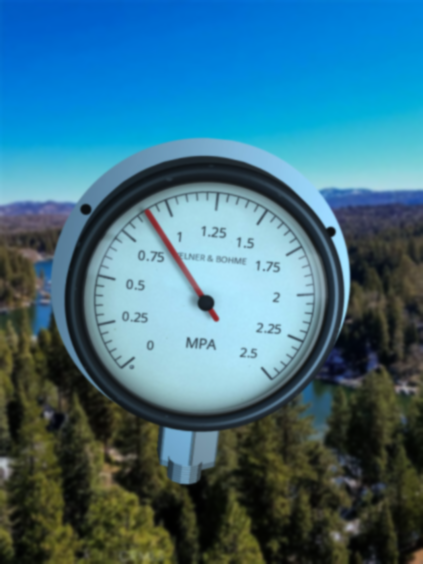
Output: 0.9 (MPa)
